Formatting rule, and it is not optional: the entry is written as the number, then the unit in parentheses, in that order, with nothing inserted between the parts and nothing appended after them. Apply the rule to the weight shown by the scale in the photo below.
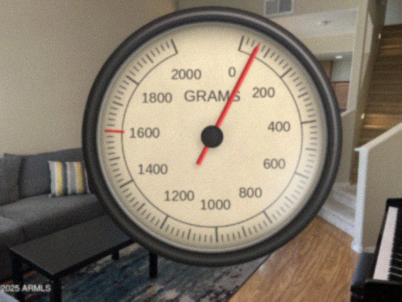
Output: 60 (g)
